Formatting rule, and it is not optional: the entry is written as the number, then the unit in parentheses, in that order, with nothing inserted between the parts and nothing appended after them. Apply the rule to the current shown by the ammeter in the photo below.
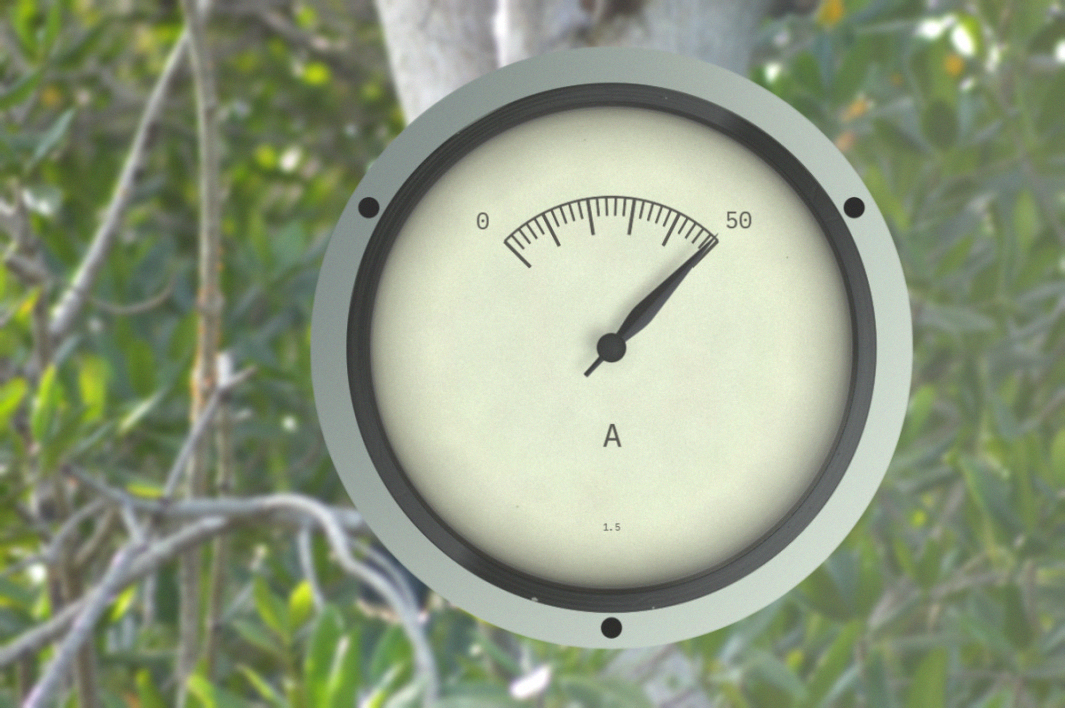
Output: 49 (A)
